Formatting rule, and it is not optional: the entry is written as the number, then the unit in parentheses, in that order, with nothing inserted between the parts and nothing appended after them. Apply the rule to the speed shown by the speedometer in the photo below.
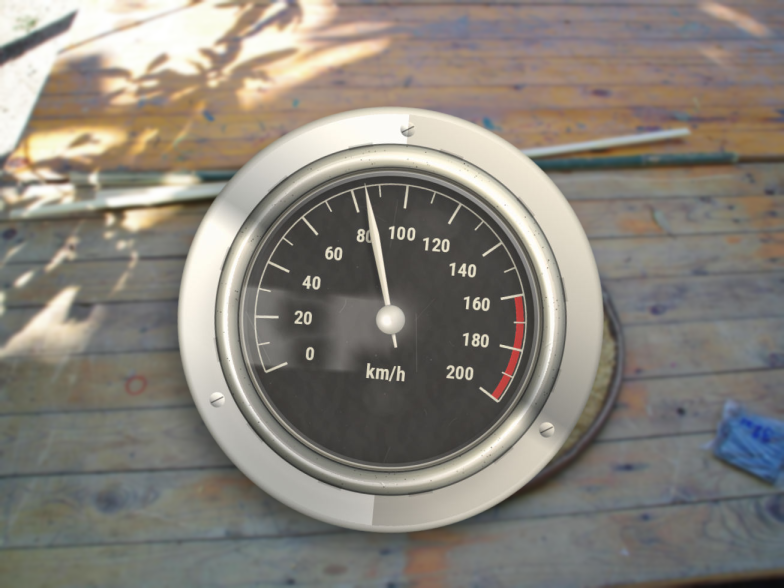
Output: 85 (km/h)
